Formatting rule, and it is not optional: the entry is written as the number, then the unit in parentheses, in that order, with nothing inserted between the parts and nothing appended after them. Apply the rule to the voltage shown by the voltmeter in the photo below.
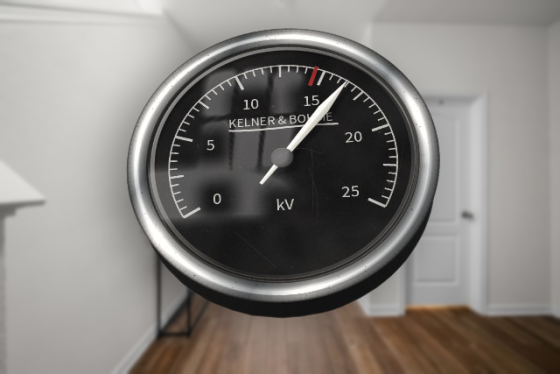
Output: 16.5 (kV)
